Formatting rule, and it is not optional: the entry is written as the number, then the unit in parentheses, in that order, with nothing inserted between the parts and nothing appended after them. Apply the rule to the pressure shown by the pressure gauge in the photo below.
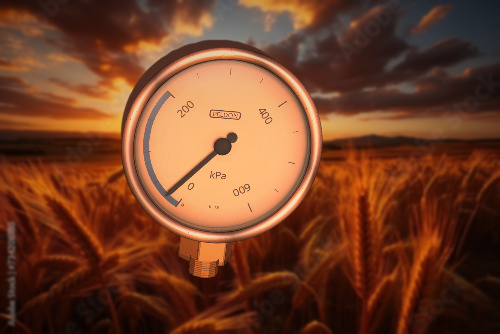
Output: 25 (kPa)
